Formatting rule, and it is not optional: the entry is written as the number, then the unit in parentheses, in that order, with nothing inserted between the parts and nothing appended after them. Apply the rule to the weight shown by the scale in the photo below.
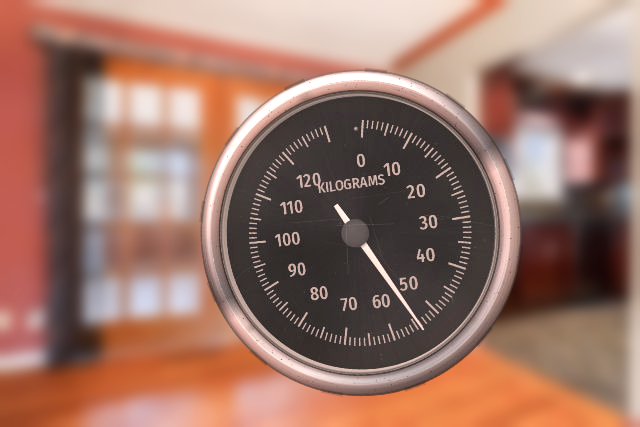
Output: 54 (kg)
